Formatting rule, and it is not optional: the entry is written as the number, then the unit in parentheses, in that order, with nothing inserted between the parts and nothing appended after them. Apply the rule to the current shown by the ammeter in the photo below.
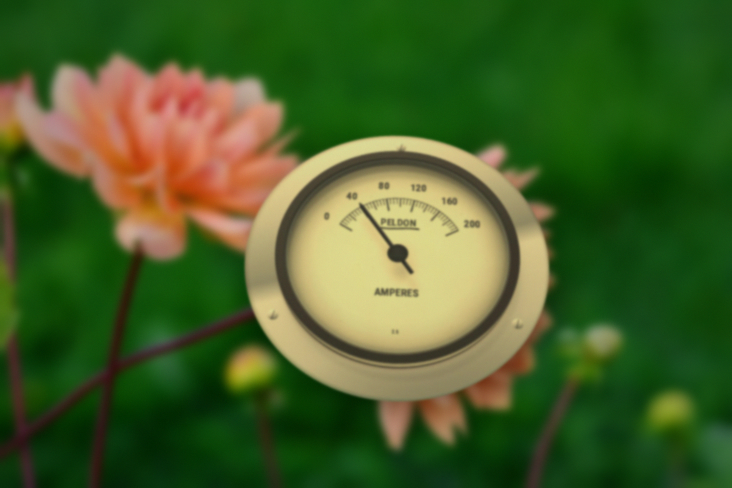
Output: 40 (A)
